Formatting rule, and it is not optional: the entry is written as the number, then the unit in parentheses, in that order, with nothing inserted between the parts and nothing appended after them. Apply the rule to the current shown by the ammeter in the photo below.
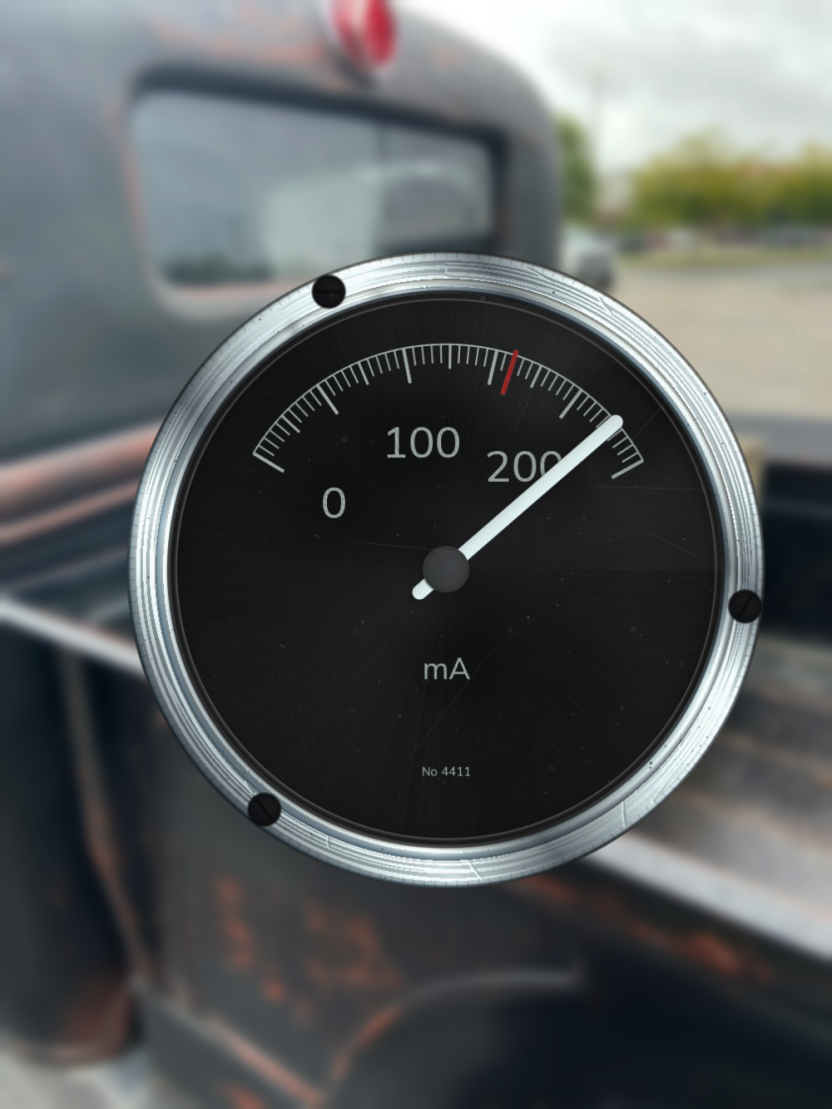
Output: 225 (mA)
